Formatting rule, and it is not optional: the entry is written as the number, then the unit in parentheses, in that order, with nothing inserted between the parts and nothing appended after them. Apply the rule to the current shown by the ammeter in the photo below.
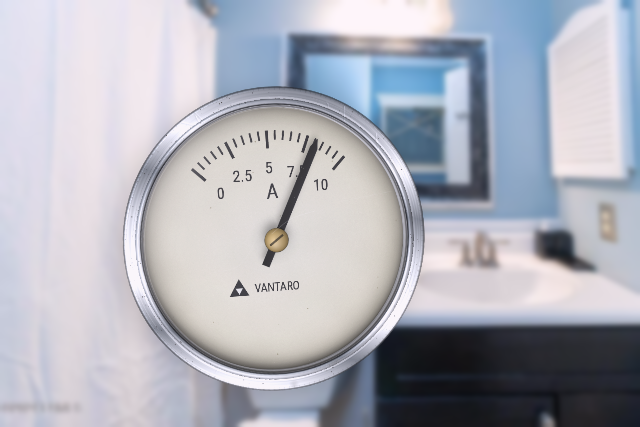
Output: 8 (A)
